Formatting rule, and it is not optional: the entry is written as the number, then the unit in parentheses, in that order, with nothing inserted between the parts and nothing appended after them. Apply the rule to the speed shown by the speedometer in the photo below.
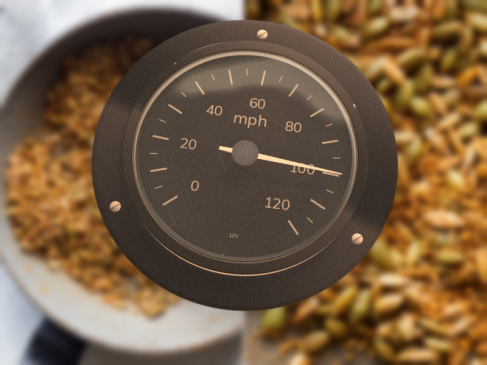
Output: 100 (mph)
